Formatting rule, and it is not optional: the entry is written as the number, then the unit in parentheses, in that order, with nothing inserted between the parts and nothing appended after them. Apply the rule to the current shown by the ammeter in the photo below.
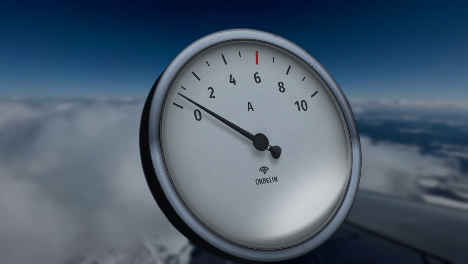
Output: 0.5 (A)
